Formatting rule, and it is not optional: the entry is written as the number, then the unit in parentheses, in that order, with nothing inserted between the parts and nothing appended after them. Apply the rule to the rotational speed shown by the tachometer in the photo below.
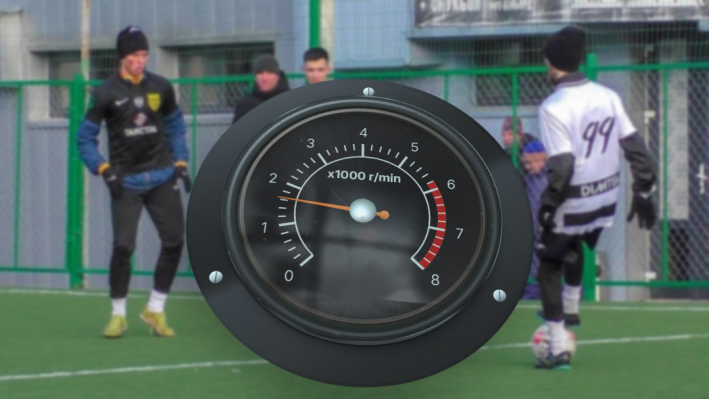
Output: 1600 (rpm)
